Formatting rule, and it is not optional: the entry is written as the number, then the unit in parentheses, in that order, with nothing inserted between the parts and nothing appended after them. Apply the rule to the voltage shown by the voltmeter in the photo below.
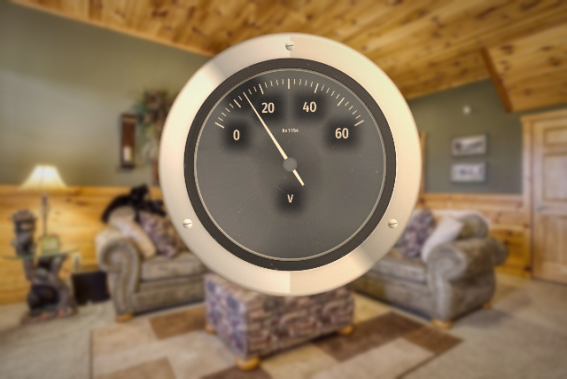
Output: 14 (V)
